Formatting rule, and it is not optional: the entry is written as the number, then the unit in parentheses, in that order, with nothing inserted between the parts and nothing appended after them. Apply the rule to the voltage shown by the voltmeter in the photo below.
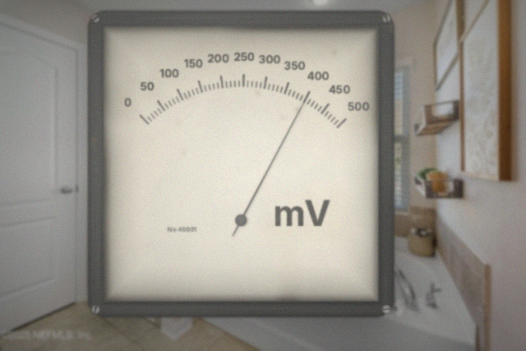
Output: 400 (mV)
